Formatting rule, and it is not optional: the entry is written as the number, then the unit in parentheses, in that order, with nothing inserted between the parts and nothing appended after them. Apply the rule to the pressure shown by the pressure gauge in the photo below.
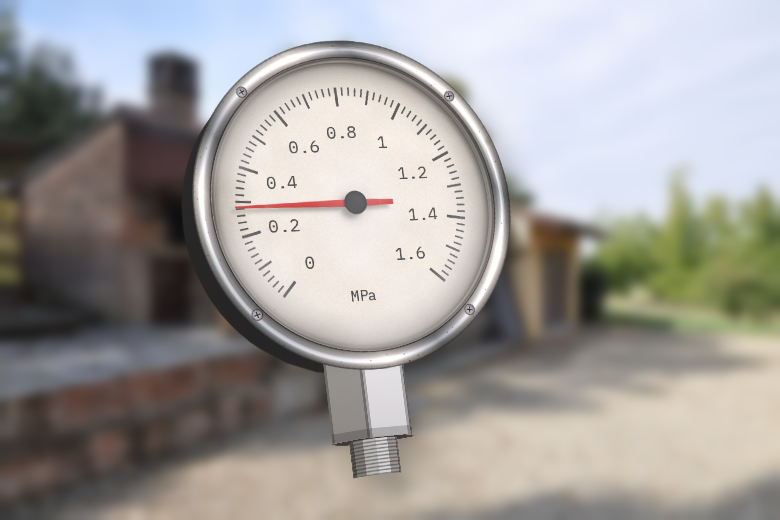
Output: 0.28 (MPa)
